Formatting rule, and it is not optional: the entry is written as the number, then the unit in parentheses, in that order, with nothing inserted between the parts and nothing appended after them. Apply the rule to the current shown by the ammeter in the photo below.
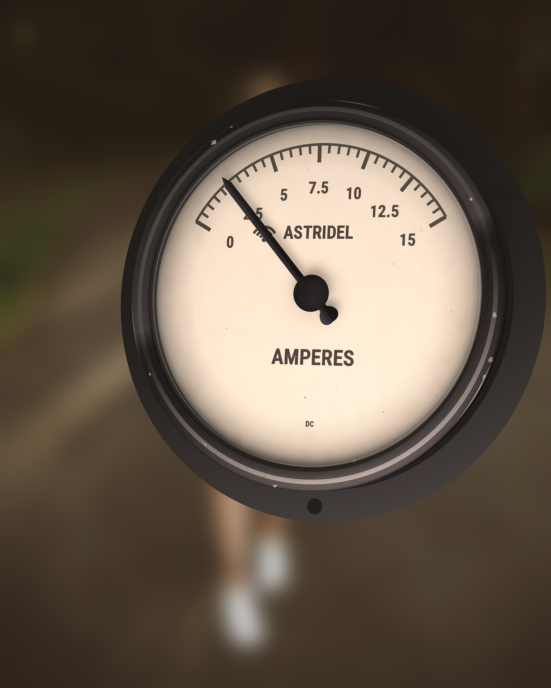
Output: 2.5 (A)
